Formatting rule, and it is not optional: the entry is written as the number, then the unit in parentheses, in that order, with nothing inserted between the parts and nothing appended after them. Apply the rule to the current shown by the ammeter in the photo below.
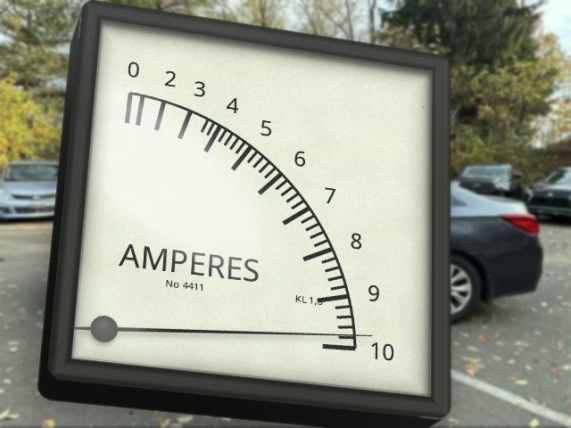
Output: 9.8 (A)
